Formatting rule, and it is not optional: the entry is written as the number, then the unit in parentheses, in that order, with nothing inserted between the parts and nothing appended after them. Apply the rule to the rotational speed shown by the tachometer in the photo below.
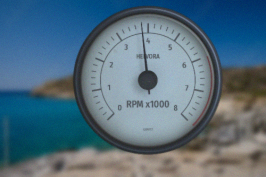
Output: 3800 (rpm)
